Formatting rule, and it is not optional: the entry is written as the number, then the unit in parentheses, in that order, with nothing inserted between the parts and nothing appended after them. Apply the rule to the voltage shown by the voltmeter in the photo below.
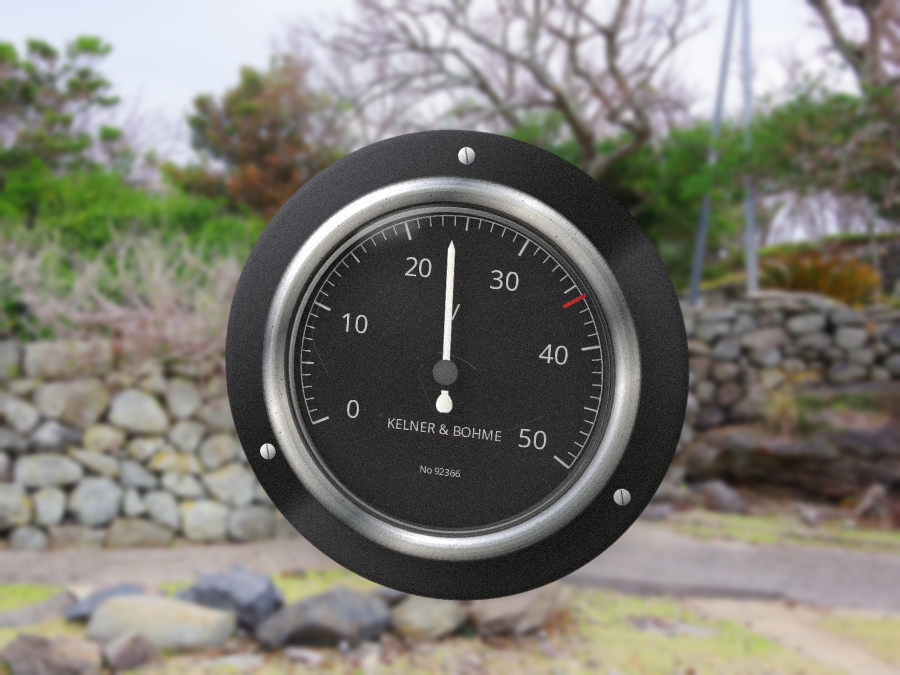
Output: 24 (V)
